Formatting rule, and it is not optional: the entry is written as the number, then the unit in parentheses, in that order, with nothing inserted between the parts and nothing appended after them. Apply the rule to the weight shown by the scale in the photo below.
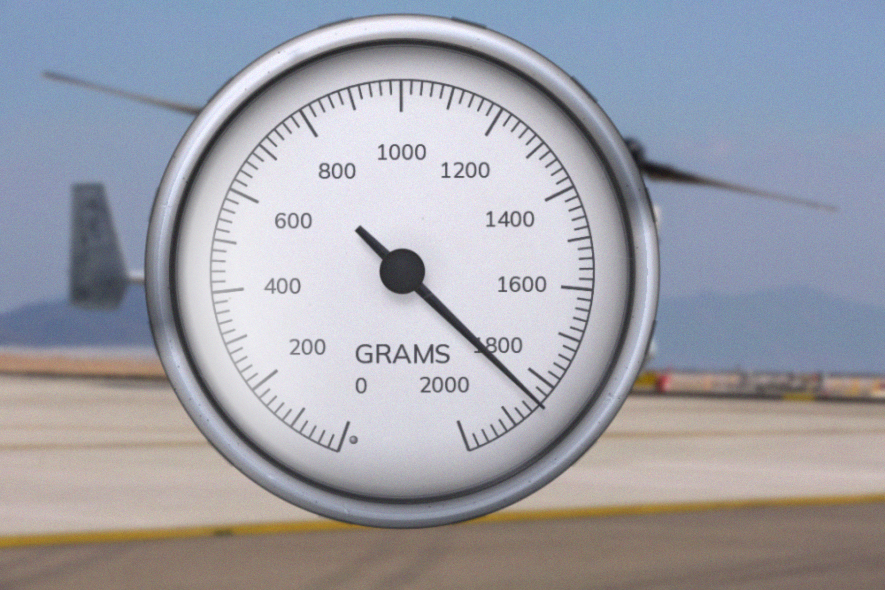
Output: 1840 (g)
